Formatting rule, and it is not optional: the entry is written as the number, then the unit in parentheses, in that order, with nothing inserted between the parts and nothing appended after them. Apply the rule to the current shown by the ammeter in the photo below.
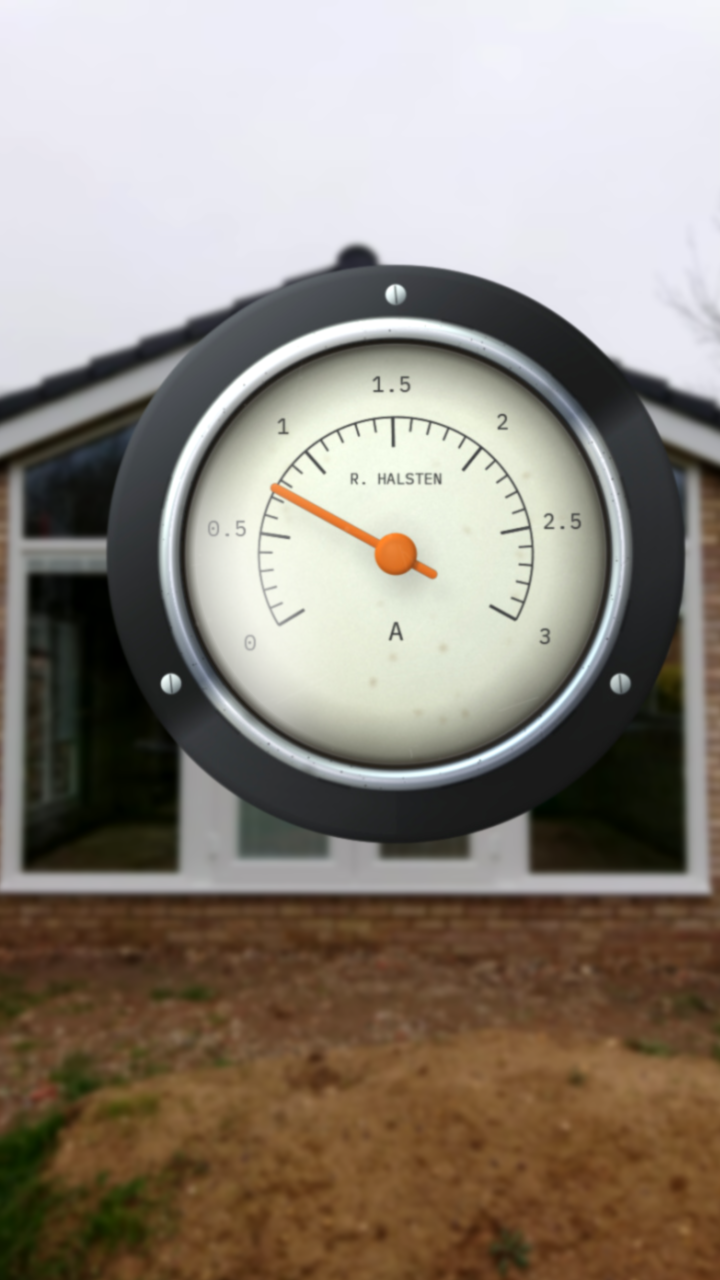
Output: 0.75 (A)
